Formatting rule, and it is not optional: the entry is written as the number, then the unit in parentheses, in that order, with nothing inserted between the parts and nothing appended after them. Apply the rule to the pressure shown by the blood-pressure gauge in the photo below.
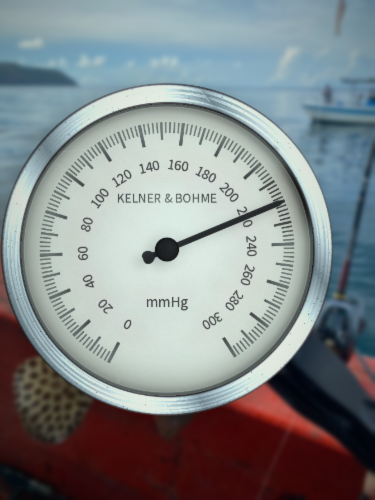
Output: 220 (mmHg)
